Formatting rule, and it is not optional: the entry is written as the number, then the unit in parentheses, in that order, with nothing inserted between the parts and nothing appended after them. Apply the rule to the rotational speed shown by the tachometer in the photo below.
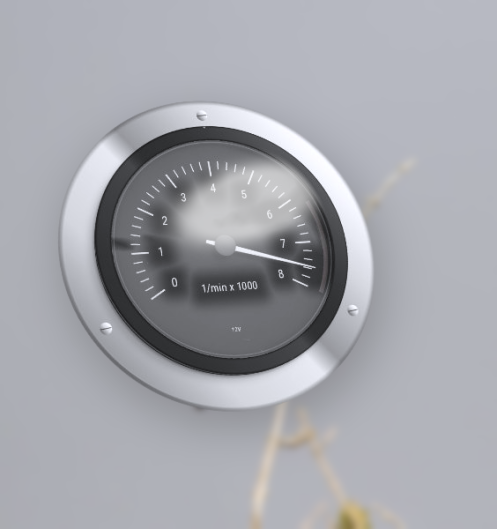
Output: 7600 (rpm)
